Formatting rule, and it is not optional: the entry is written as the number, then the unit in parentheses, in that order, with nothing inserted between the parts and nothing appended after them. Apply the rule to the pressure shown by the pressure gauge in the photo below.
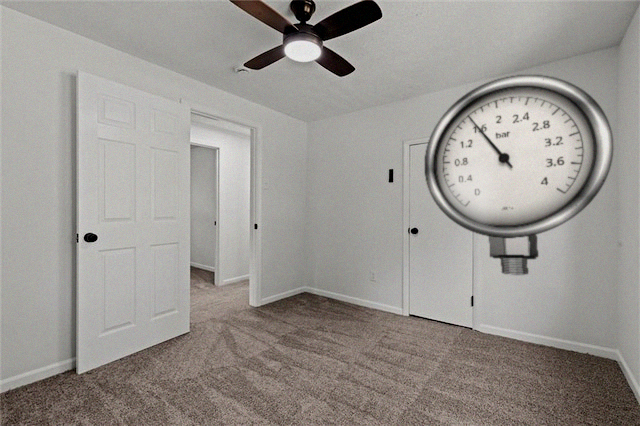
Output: 1.6 (bar)
